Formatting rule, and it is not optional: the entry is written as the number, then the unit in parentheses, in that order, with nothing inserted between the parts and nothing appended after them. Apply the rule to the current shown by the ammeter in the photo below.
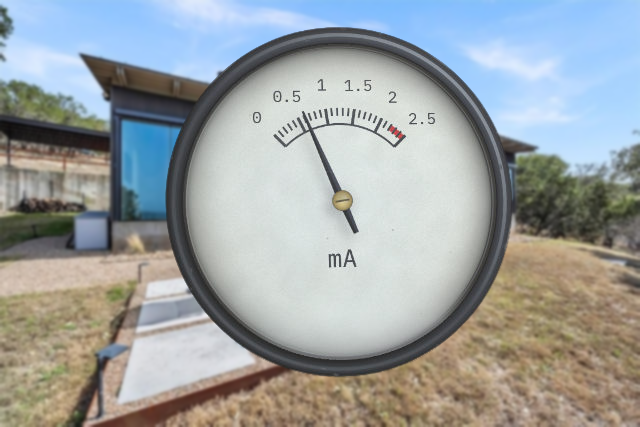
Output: 0.6 (mA)
